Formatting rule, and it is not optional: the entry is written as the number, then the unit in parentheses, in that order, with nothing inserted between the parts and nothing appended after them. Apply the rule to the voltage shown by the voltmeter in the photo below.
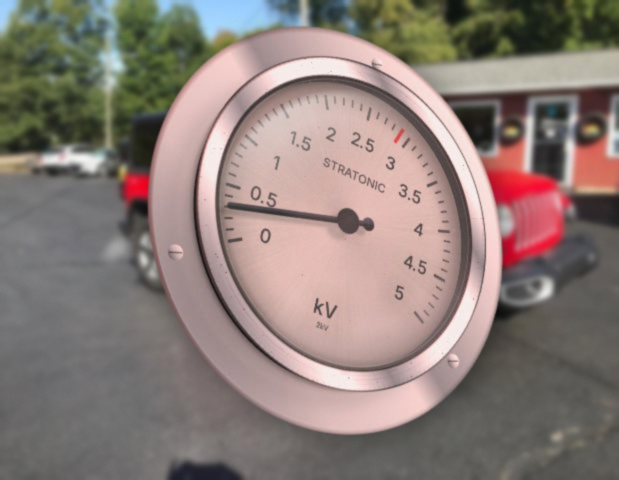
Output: 0.3 (kV)
